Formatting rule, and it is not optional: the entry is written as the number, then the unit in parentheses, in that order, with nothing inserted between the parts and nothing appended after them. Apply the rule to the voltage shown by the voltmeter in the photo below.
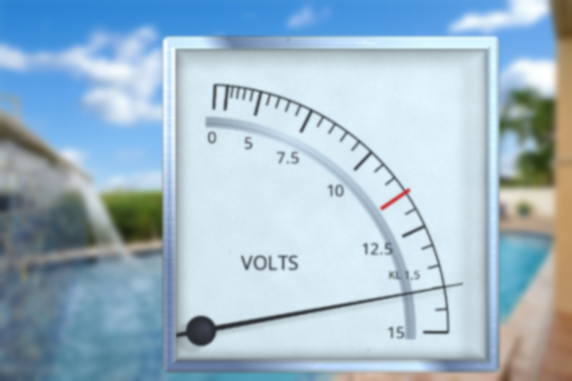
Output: 14 (V)
